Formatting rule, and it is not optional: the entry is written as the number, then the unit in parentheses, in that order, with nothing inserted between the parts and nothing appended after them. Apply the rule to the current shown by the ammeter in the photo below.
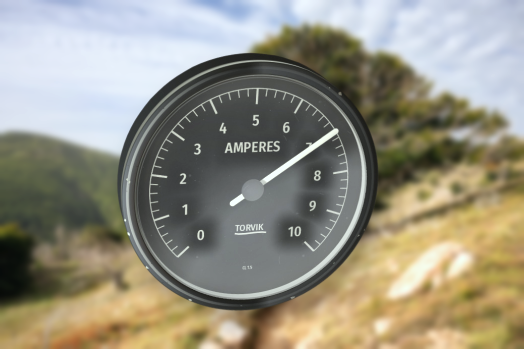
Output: 7 (A)
